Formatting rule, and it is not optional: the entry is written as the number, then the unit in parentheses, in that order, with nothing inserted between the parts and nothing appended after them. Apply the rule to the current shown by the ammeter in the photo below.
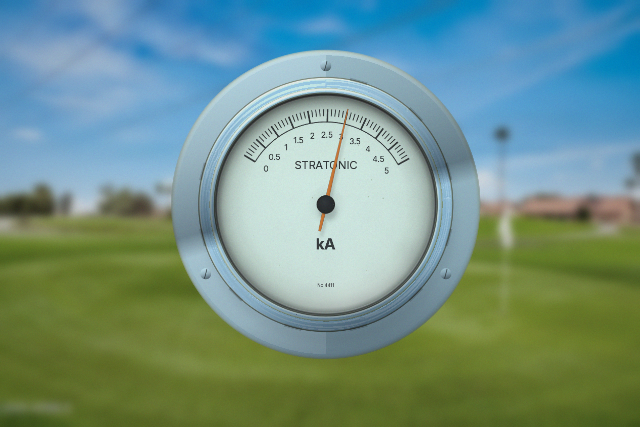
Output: 3 (kA)
